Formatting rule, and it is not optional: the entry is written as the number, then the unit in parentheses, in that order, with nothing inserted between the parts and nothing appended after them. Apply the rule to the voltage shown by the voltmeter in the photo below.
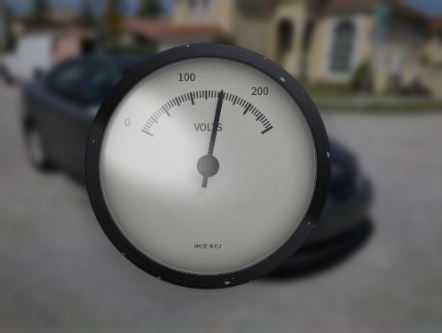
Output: 150 (V)
